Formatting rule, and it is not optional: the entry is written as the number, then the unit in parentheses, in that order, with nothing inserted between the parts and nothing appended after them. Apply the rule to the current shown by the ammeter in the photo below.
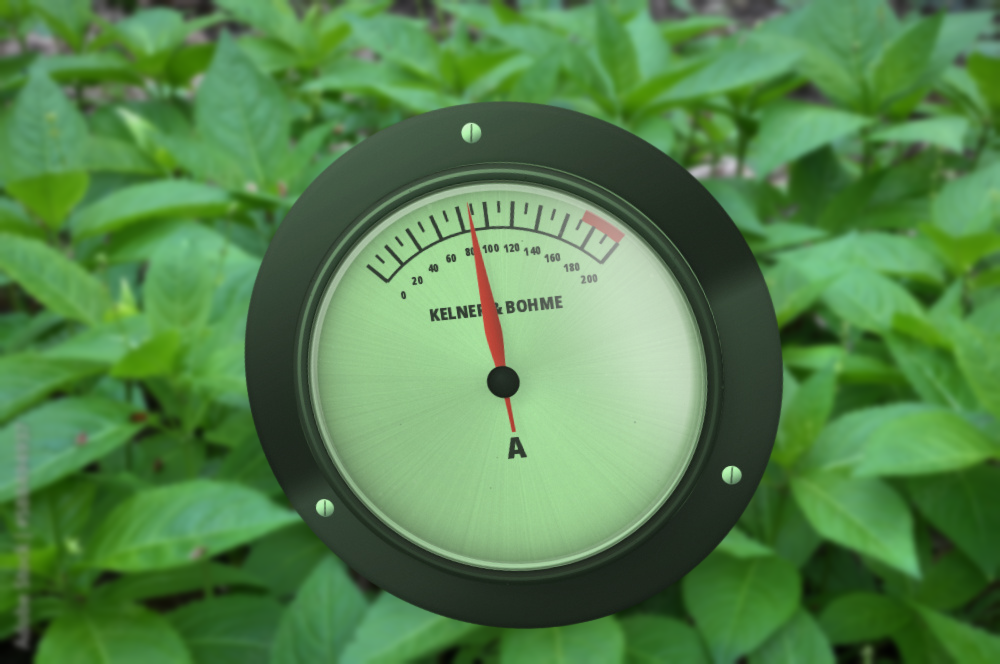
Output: 90 (A)
